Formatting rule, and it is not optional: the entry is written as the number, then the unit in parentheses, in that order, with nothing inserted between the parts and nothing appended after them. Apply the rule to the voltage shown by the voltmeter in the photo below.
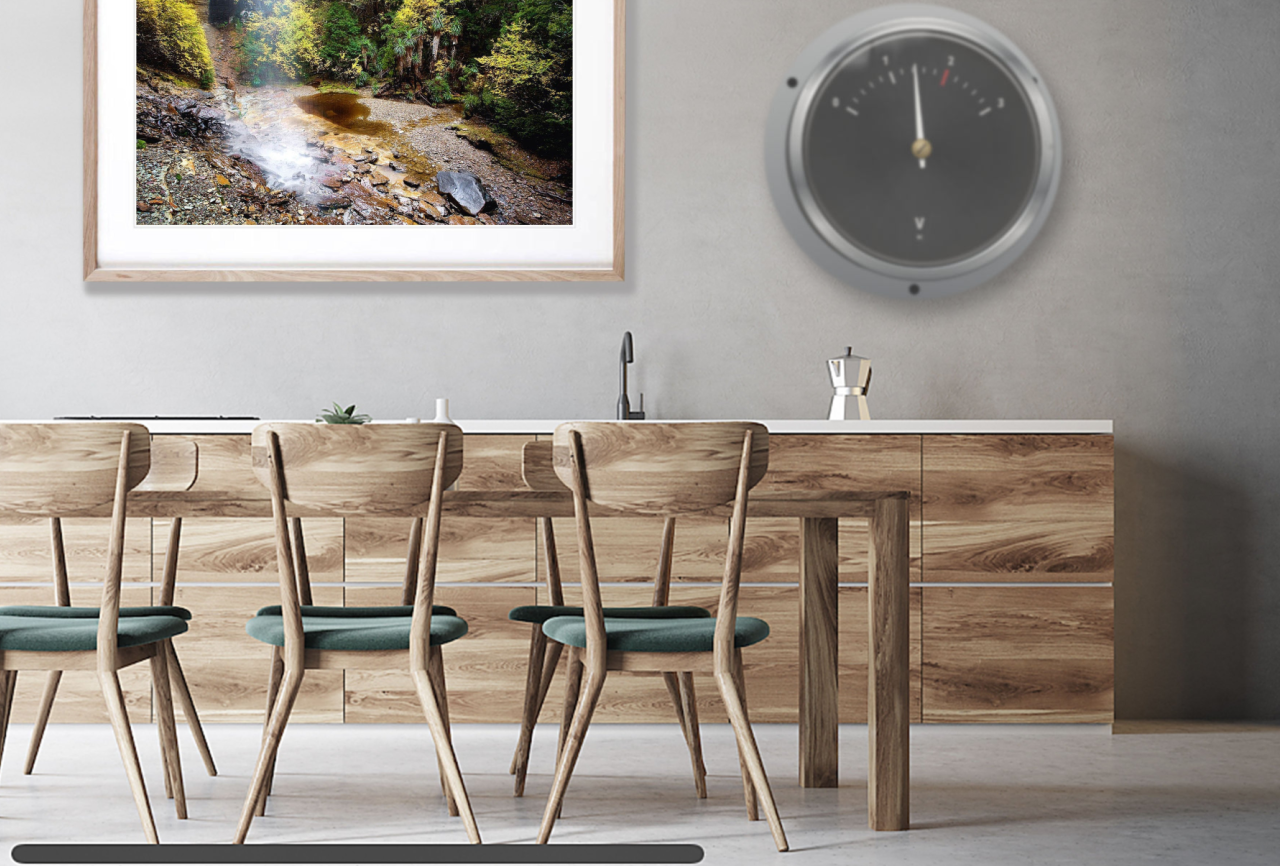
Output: 1.4 (V)
